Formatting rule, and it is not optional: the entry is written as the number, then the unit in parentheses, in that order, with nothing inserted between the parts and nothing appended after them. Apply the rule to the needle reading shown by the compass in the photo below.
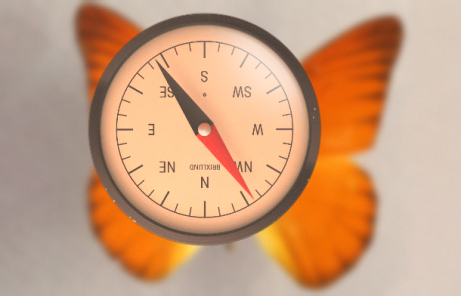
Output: 325 (°)
